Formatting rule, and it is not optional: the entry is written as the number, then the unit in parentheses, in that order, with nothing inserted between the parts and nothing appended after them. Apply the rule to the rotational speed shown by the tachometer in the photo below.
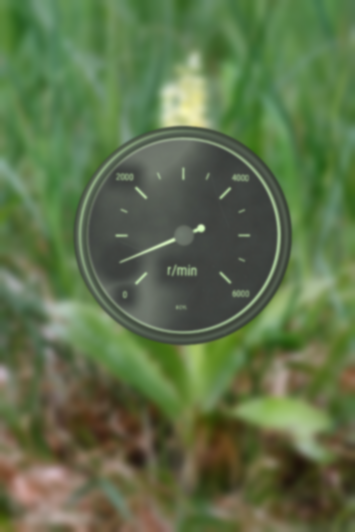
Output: 500 (rpm)
